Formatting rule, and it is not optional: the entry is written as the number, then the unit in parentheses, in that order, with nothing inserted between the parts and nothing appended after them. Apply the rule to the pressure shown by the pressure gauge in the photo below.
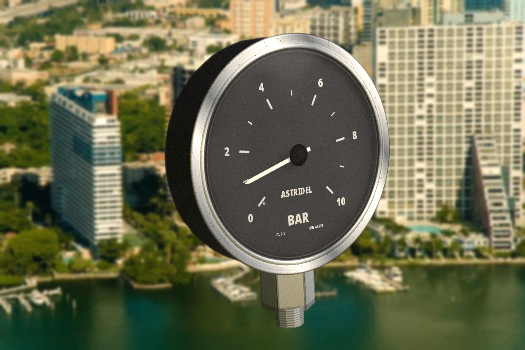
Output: 1 (bar)
